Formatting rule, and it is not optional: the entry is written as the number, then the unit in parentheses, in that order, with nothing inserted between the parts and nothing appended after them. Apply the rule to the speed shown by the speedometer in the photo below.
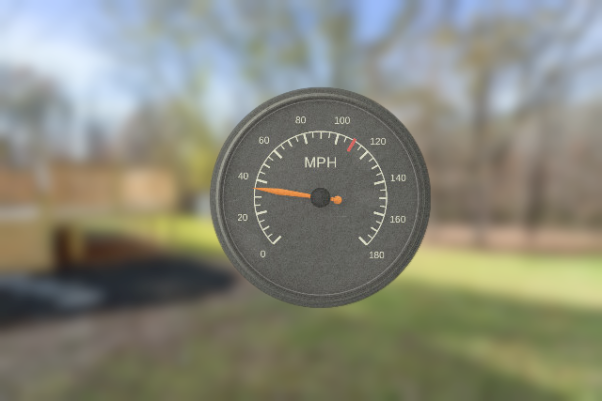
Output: 35 (mph)
